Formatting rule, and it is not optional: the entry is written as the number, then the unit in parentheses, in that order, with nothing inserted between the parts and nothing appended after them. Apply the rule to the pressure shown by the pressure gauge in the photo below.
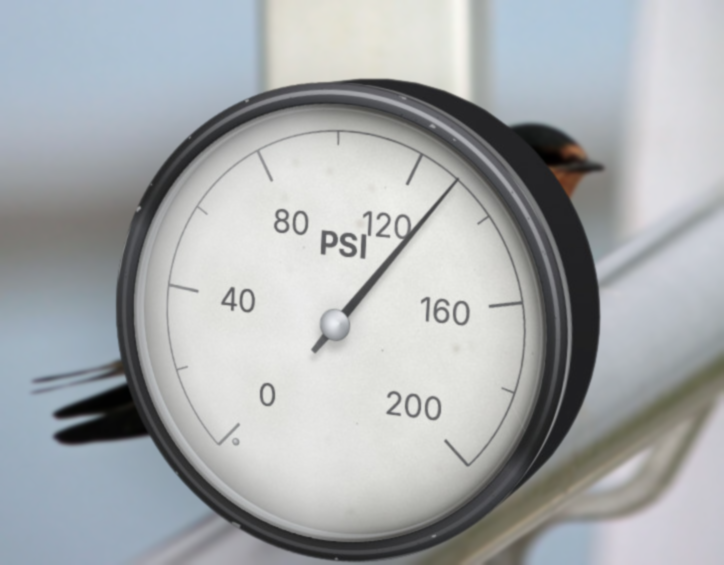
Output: 130 (psi)
